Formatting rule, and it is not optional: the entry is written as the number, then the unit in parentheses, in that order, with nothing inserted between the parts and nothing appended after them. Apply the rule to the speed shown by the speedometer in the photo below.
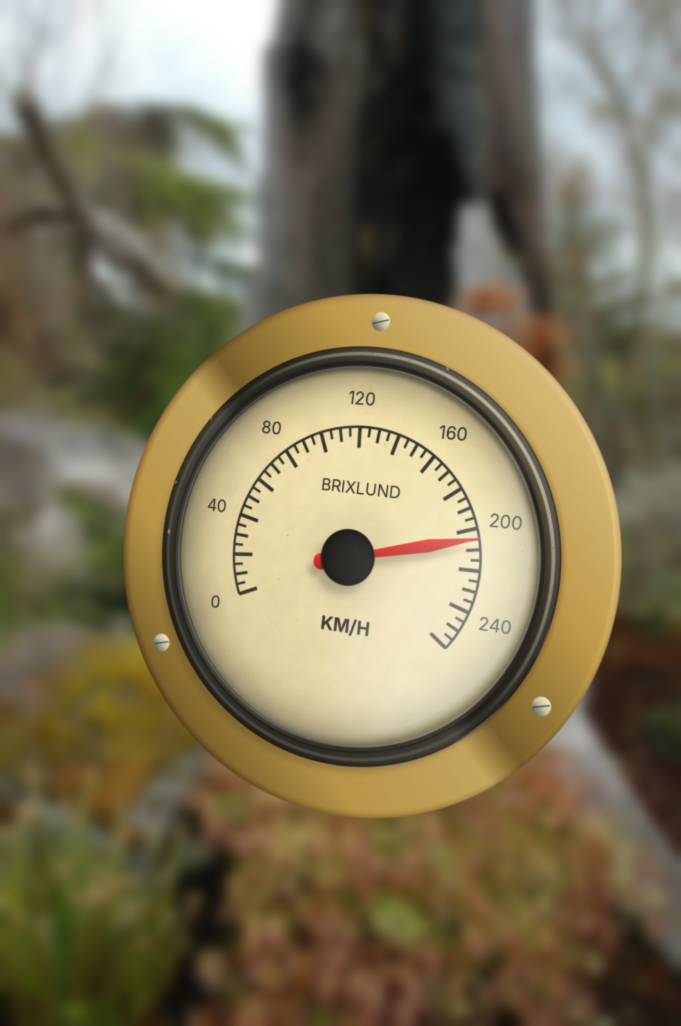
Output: 205 (km/h)
